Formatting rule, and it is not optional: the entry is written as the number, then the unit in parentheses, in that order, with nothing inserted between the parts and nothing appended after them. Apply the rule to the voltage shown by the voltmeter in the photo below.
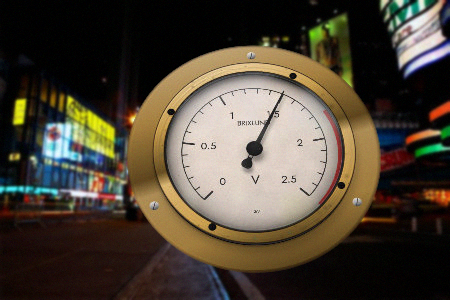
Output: 1.5 (V)
